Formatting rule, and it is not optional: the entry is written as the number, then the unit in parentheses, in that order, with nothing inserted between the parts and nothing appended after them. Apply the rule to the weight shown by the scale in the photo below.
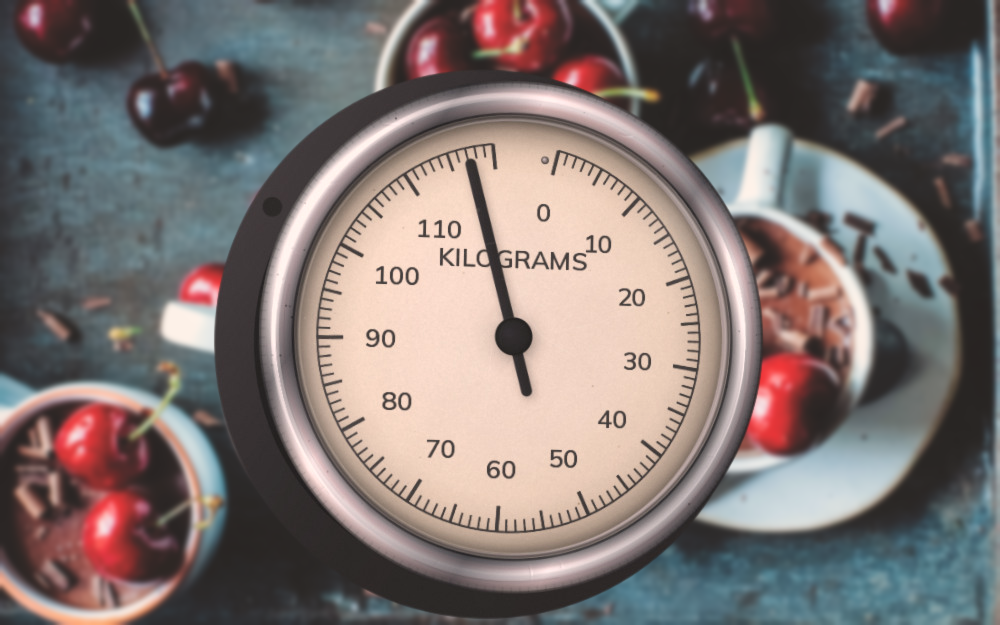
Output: 117 (kg)
